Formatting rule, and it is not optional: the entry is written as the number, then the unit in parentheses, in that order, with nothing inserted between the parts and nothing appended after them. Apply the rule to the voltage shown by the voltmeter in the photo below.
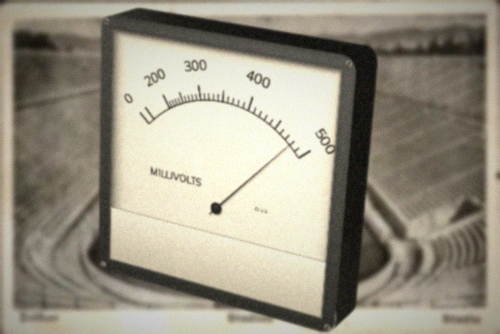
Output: 480 (mV)
